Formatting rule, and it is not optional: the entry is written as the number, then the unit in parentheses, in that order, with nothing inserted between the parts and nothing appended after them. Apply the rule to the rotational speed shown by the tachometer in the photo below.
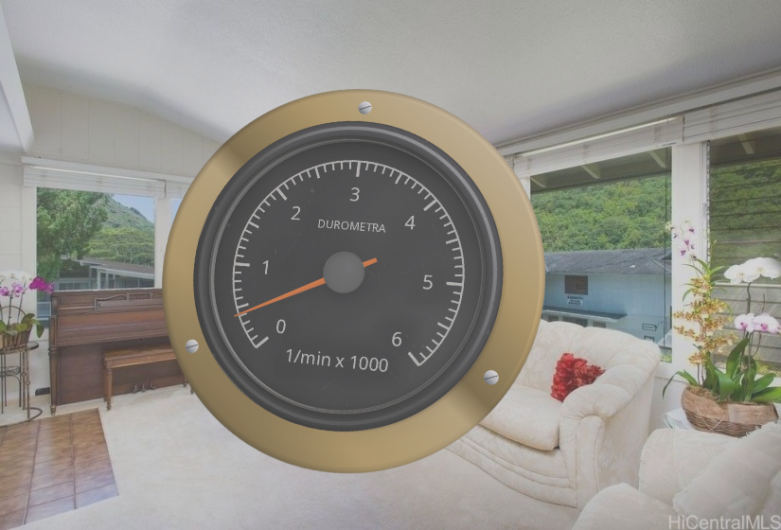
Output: 400 (rpm)
